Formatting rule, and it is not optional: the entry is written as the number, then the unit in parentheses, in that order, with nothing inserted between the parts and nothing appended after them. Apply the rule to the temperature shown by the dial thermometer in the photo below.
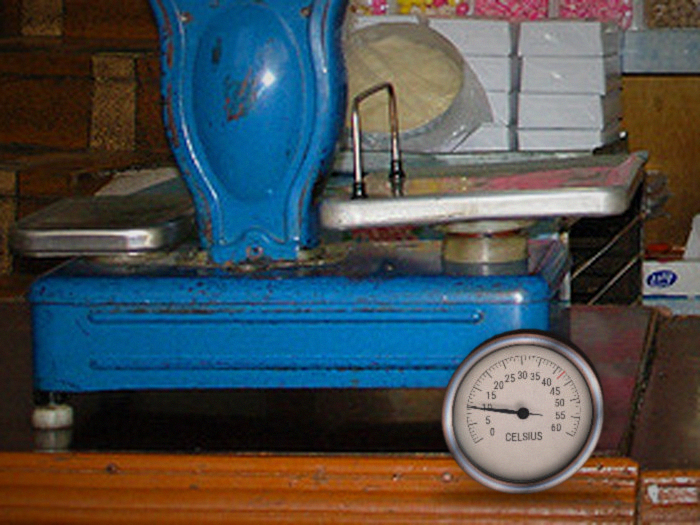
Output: 10 (°C)
